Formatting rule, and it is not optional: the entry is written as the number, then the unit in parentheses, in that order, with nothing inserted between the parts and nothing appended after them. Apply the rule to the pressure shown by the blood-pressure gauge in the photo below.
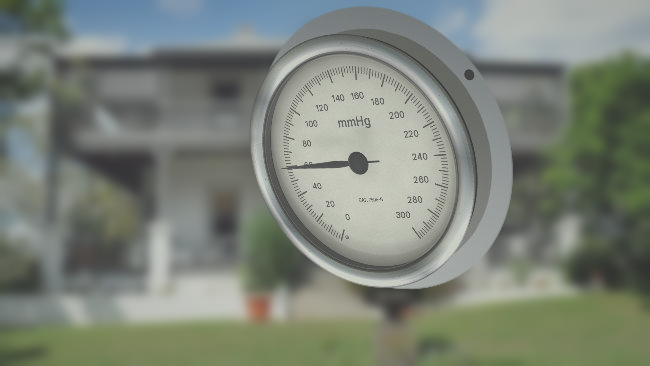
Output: 60 (mmHg)
